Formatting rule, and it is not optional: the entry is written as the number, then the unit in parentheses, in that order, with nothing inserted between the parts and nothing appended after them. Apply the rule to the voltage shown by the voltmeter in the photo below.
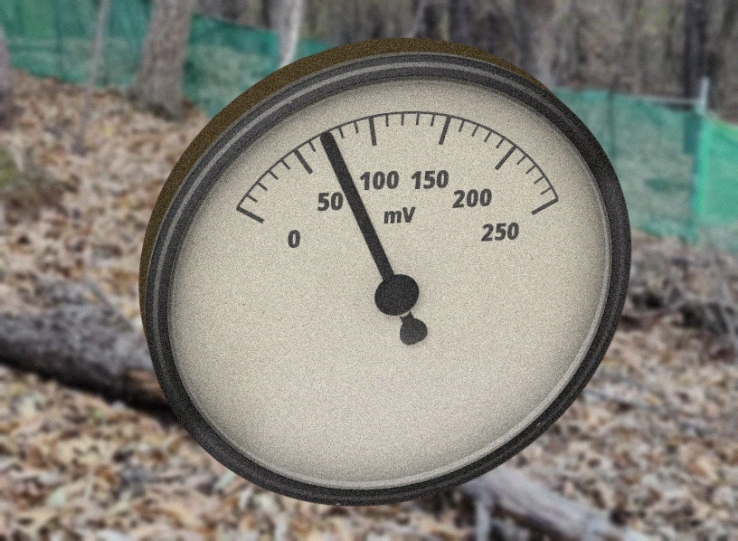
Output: 70 (mV)
